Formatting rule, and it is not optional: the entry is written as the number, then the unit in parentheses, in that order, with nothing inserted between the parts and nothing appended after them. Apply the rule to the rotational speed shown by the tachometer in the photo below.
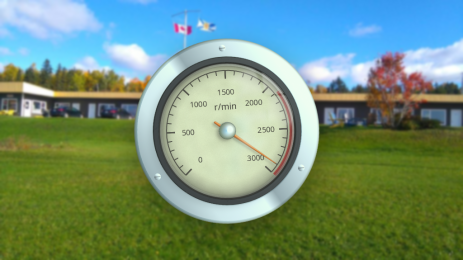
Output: 2900 (rpm)
